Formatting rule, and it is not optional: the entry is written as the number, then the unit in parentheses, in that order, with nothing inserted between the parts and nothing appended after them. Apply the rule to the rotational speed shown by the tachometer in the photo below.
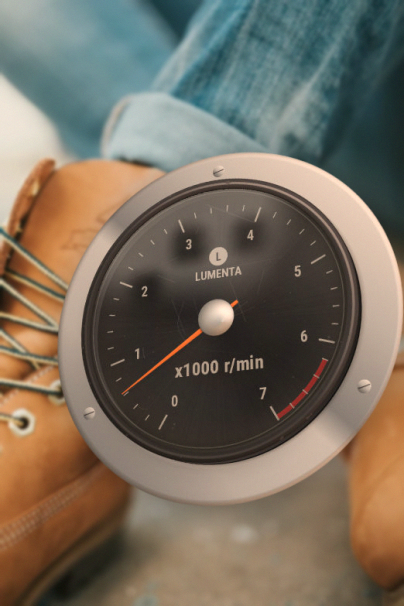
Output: 600 (rpm)
